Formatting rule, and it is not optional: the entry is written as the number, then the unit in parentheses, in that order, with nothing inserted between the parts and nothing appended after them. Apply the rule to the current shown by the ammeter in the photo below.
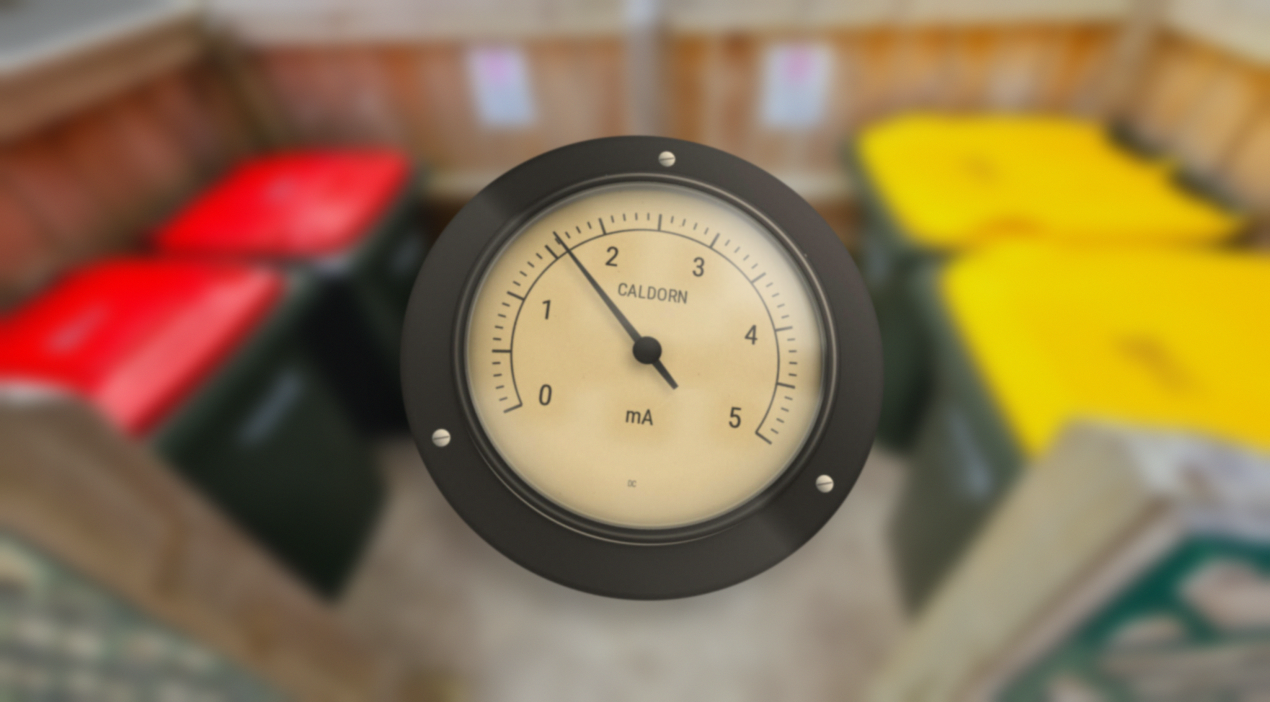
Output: 1.6 (mA)
